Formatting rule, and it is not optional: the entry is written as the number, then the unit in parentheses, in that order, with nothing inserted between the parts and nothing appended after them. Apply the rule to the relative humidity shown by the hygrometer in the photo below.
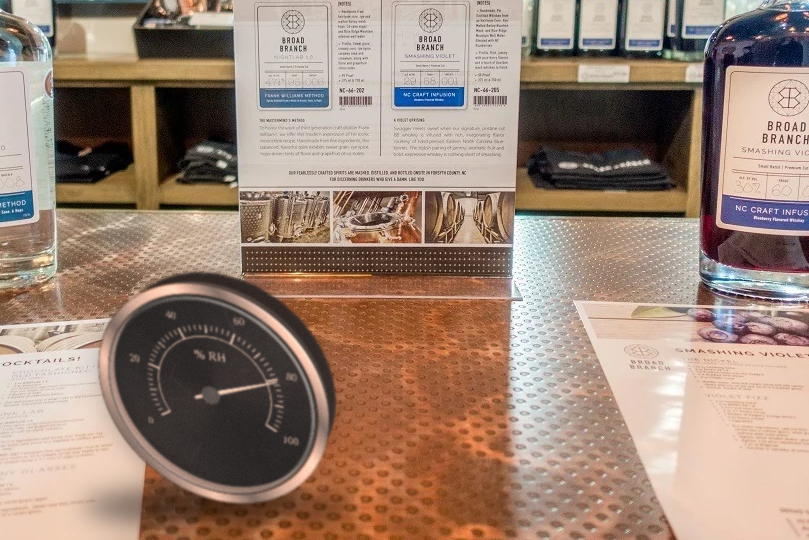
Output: 80 (%)
